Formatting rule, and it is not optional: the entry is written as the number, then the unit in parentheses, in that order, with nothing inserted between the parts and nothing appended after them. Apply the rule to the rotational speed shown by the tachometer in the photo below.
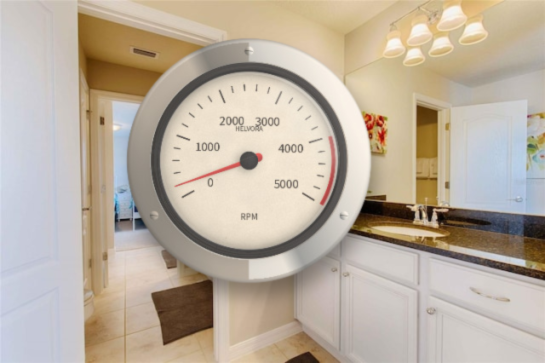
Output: 200 (rpm)
